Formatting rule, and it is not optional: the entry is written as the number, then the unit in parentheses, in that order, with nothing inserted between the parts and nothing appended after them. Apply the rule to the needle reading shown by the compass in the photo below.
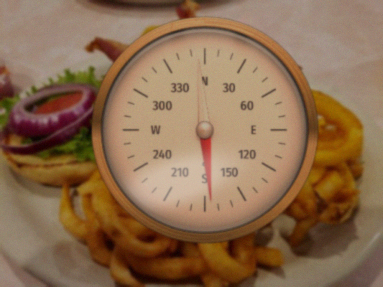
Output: 175 (°)
